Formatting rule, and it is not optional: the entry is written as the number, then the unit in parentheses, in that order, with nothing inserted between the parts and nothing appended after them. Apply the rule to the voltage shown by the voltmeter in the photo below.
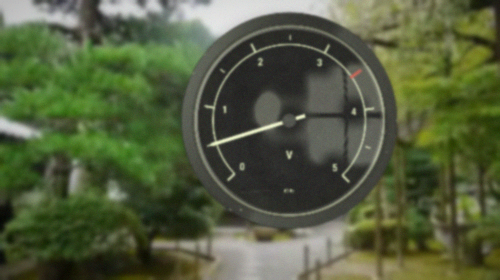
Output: 0.5 (V)
